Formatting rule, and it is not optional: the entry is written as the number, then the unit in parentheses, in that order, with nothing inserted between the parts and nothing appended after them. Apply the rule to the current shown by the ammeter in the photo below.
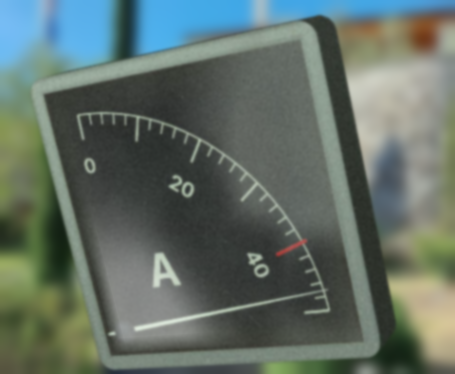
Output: 47 (A)
